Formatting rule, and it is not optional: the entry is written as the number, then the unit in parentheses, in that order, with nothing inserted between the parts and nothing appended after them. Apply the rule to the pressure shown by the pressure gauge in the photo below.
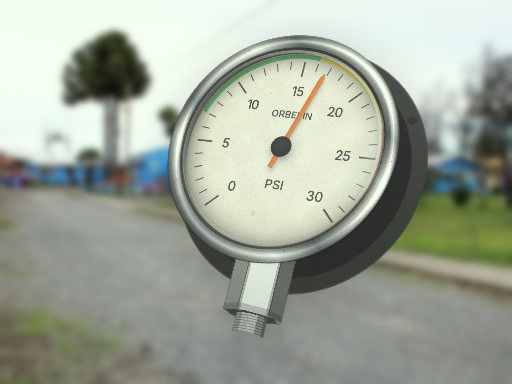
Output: 17 (psi)
